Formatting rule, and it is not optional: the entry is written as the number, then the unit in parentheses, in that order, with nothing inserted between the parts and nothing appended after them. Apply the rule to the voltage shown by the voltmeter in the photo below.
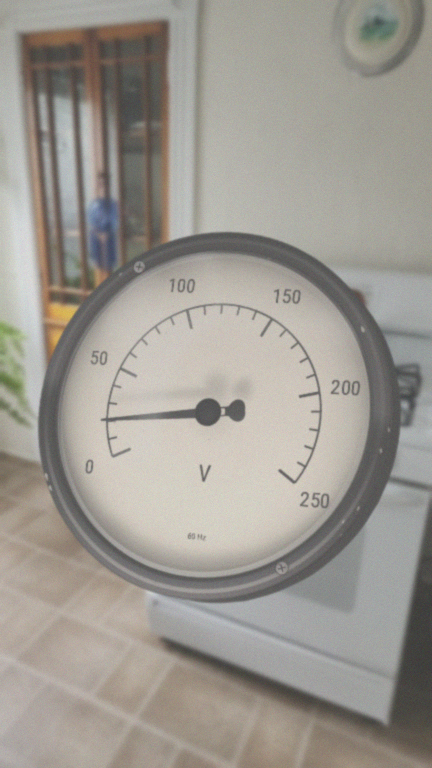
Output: 20 (V)
